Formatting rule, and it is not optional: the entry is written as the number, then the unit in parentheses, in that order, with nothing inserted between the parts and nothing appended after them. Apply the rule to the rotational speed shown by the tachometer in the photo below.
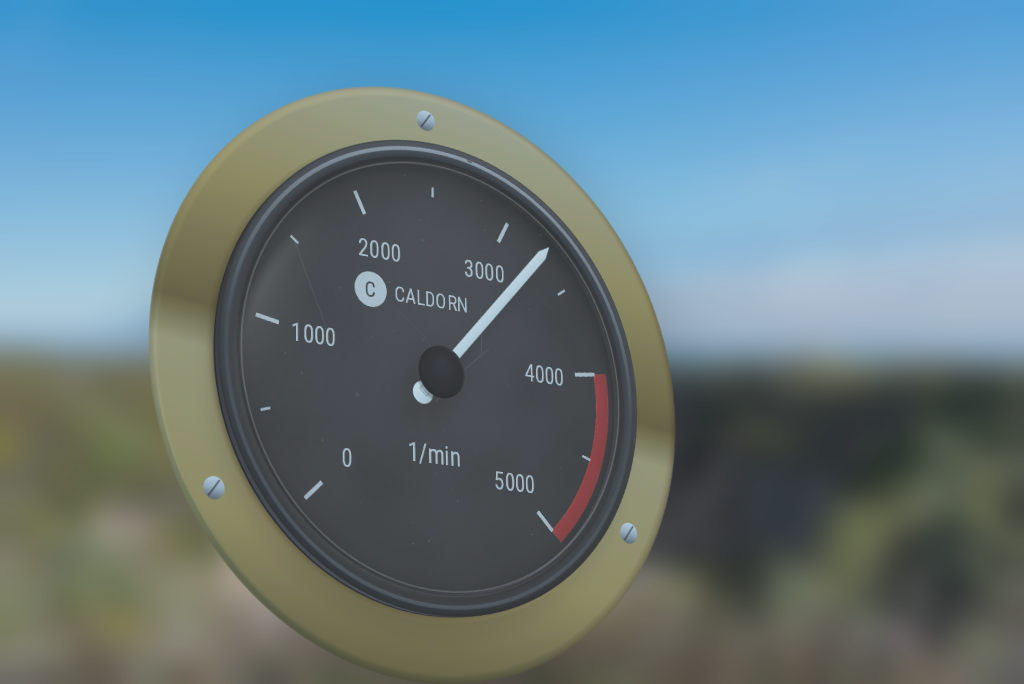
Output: 3250 (rpm)
